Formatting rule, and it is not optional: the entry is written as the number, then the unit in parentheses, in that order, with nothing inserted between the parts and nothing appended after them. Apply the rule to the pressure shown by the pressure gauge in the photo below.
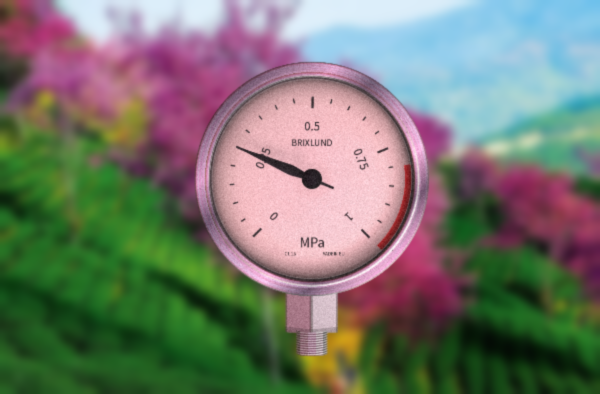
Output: 0.25 (MPa)
